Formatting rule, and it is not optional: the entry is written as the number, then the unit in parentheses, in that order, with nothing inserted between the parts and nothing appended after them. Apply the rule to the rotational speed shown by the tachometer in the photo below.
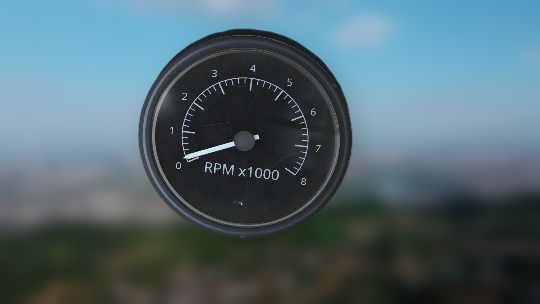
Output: 200 (rpm)
